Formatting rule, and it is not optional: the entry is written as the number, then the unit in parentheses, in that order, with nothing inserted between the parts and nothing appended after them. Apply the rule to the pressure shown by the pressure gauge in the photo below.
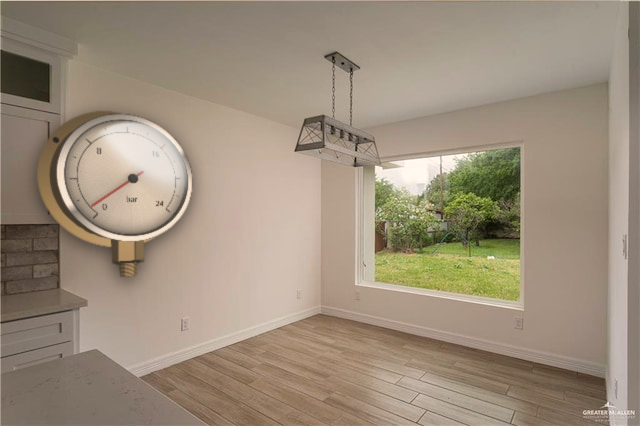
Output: 1 (bar)
